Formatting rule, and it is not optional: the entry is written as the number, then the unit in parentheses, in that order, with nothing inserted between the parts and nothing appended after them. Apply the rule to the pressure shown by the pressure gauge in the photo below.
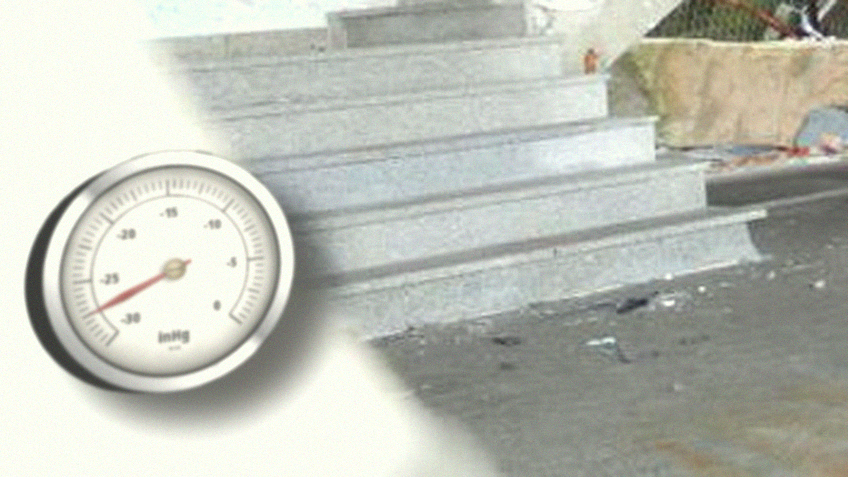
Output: -27.5 (inHg)
